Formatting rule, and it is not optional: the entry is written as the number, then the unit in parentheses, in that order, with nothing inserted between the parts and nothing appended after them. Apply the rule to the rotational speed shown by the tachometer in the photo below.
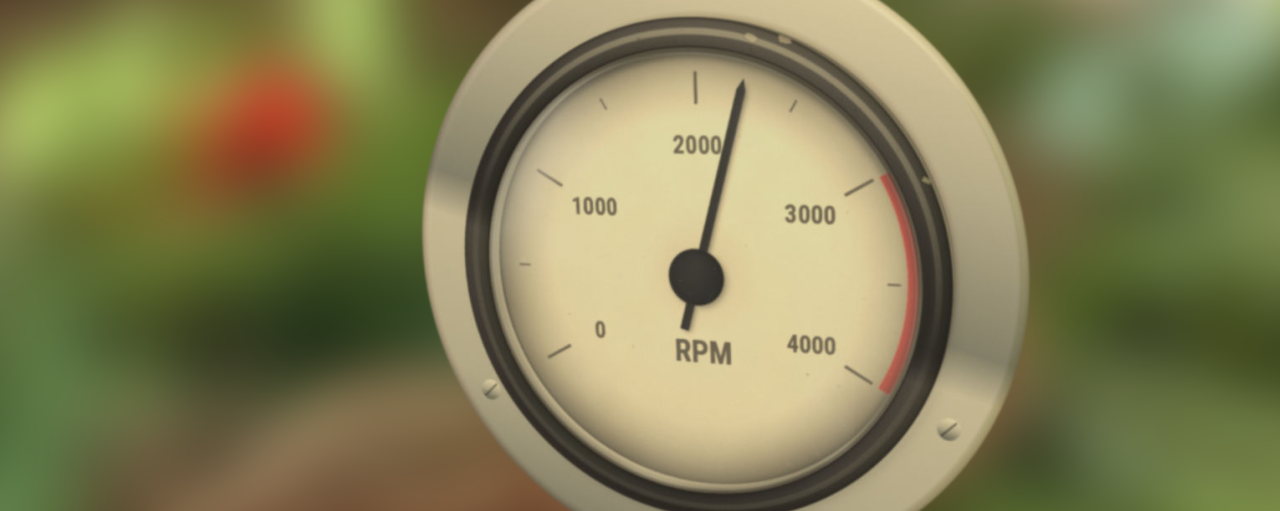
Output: 2250 (rpm)
